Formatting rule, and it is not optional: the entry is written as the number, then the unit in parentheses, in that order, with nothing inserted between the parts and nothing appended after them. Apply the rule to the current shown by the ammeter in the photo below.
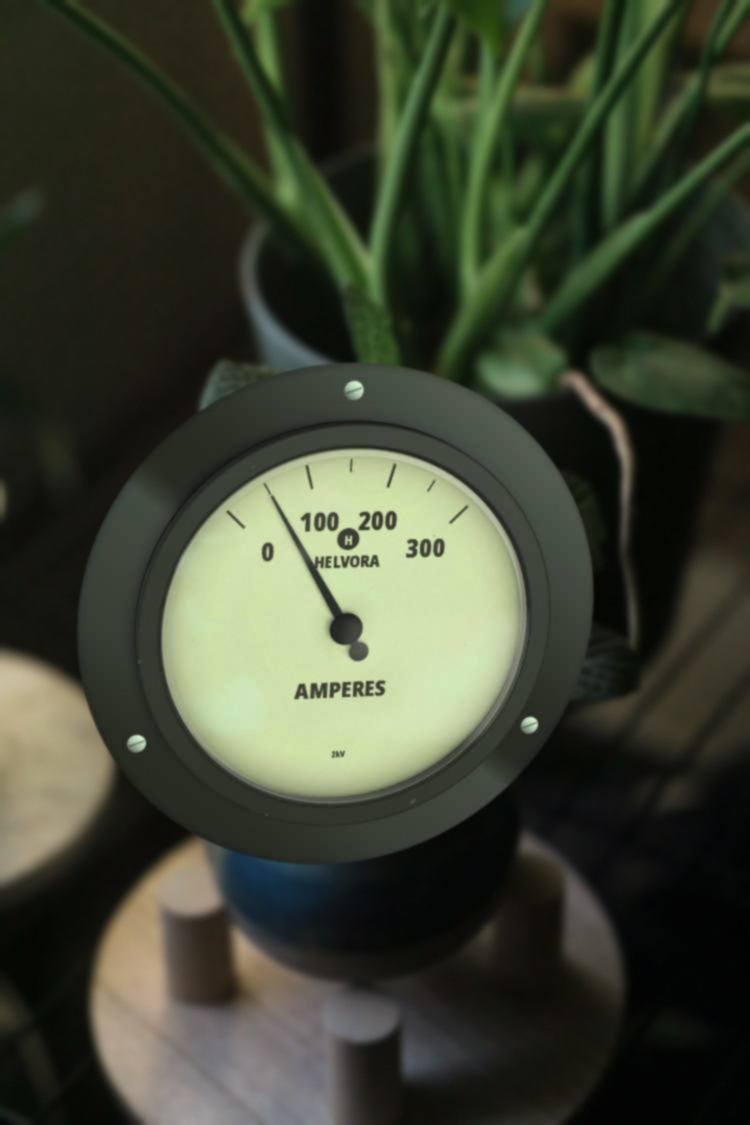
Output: 50 (A)
